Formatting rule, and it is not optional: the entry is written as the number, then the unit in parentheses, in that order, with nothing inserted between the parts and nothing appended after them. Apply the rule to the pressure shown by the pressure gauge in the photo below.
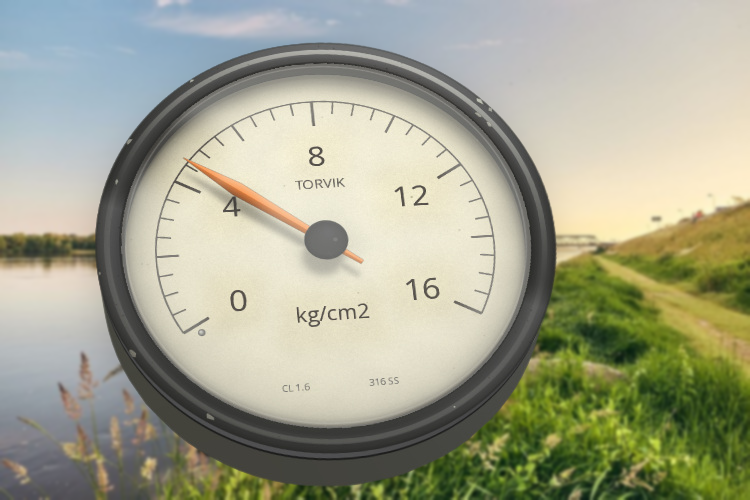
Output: 4.5 (kg/cm²)
